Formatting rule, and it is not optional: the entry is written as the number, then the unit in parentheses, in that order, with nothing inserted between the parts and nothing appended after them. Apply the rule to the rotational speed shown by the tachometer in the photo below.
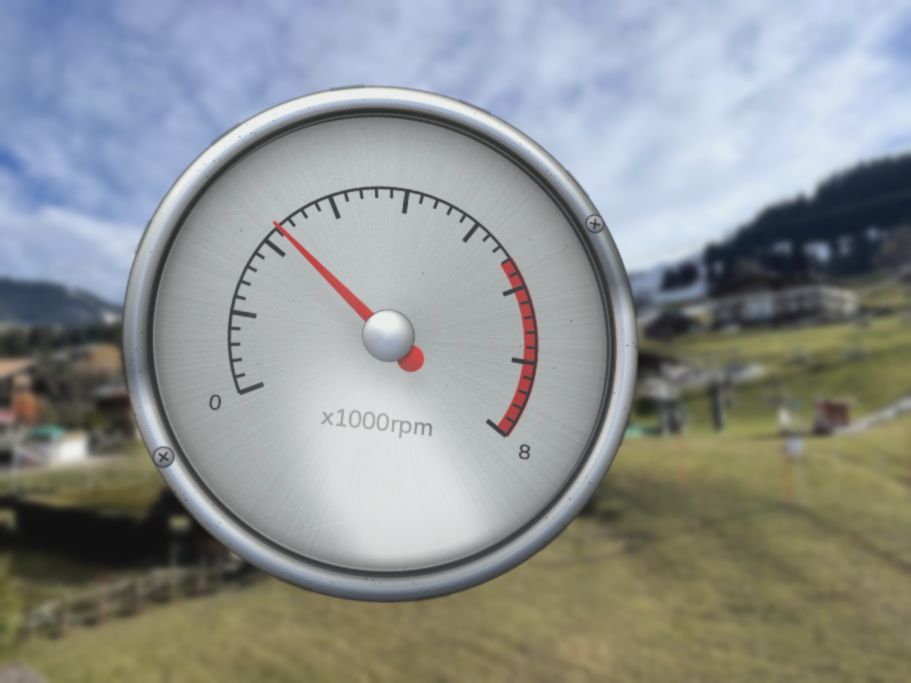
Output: 2200 (rpm)
